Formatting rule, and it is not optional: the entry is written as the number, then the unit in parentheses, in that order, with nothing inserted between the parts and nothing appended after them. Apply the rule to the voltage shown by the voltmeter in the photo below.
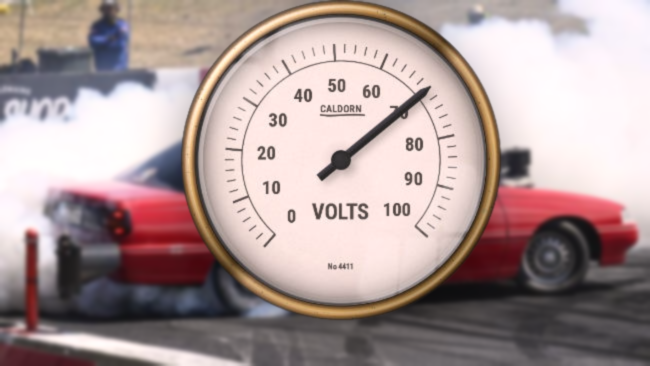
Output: 70 (V)
